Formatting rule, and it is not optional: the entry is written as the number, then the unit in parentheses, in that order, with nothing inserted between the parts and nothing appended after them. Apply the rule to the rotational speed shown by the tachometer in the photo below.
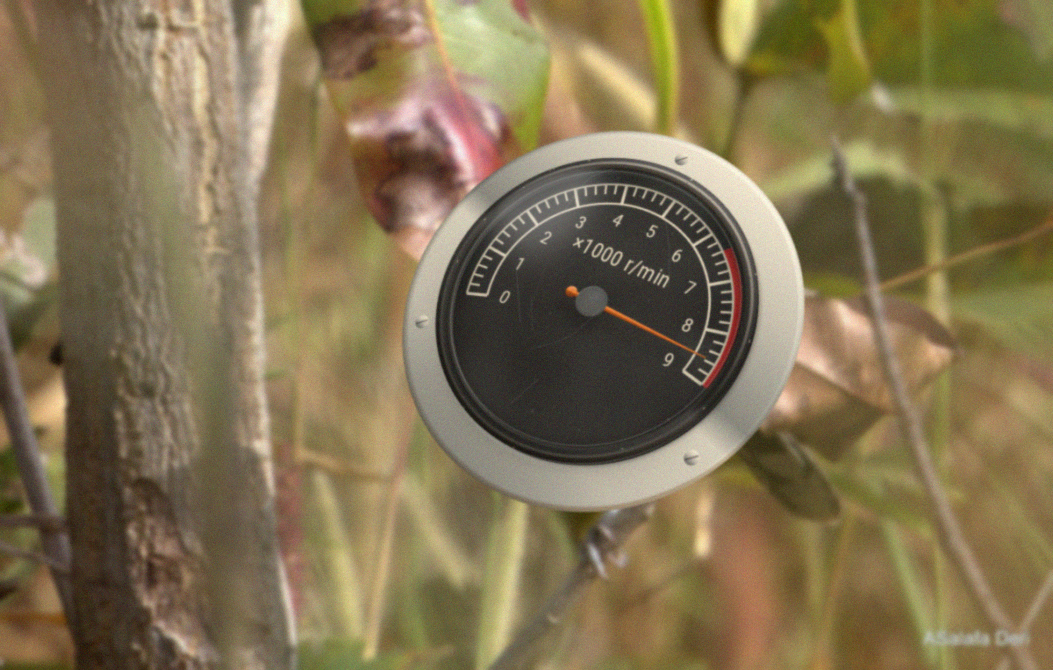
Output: 8600 (rpm)
